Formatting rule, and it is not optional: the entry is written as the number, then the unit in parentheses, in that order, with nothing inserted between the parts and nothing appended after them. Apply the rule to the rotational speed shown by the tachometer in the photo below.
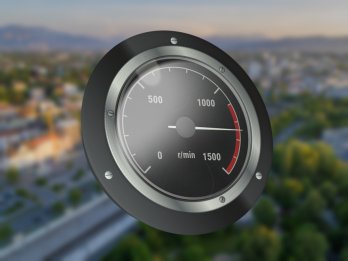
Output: 1250 (rpm)
